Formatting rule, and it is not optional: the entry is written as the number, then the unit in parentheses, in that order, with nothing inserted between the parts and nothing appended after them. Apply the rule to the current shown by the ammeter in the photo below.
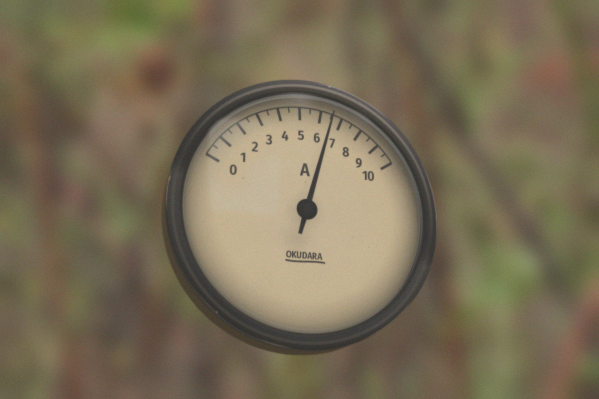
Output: 6.5 (A)
